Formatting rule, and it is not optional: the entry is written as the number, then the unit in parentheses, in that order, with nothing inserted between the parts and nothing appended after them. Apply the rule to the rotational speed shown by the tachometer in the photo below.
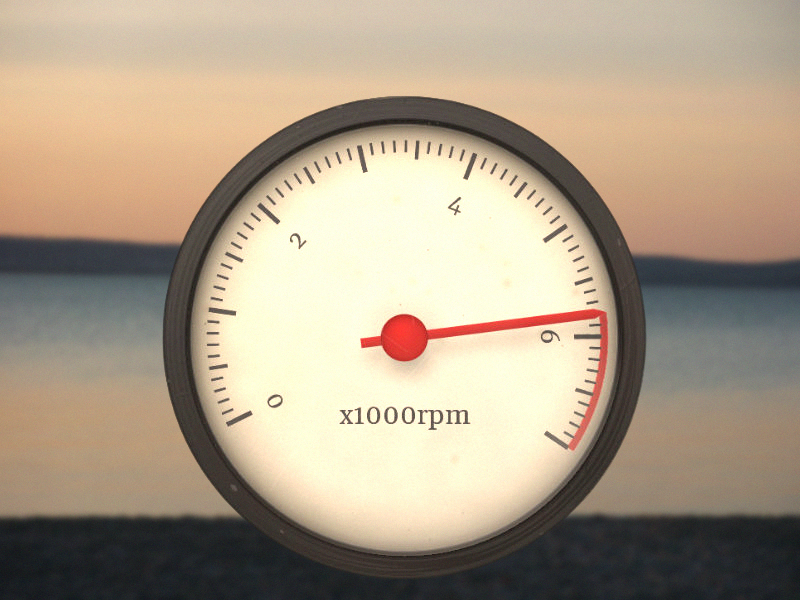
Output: 5800 (rpm)
